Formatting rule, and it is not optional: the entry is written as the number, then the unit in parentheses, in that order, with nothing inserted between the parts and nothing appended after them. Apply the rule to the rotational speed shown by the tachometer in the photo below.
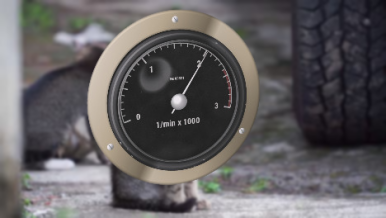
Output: 2000 (rpm)
